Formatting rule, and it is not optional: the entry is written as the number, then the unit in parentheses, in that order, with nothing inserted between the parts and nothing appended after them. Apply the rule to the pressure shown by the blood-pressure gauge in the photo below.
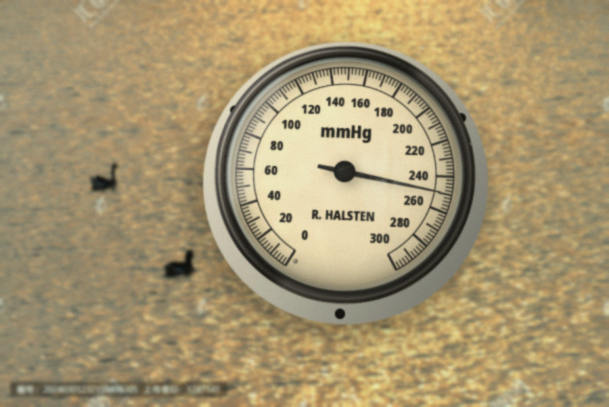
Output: 250 (mmHg)
